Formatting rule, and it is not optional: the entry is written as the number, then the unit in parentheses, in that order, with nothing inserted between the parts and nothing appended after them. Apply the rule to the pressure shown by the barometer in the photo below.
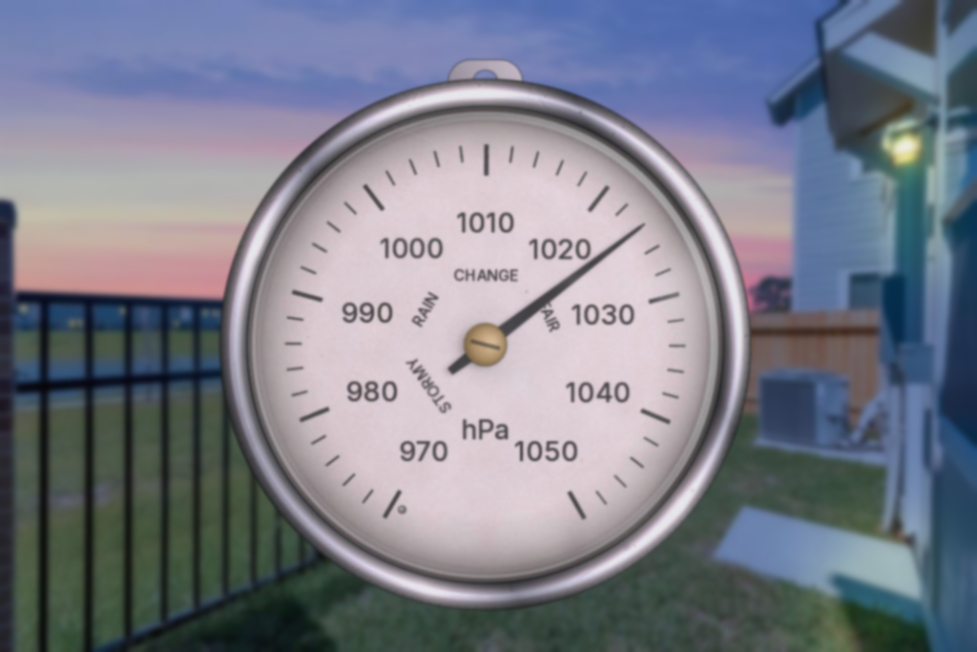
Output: 1024 (hPa)
